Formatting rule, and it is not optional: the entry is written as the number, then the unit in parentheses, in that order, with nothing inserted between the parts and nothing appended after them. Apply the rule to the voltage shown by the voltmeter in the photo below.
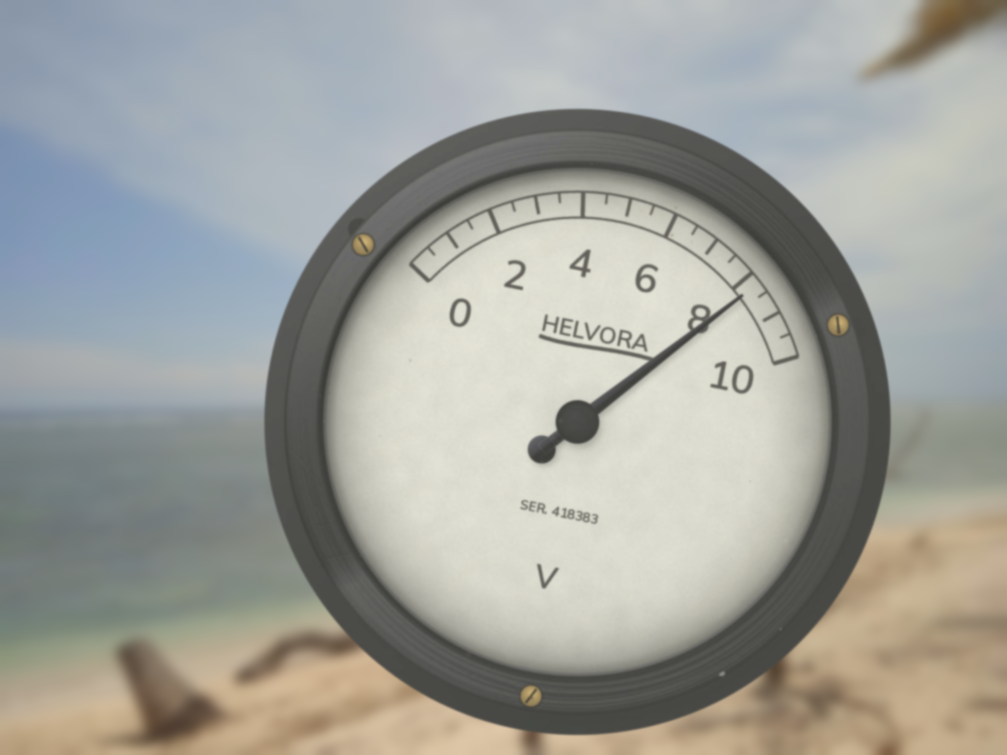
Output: 8.25 (V)
